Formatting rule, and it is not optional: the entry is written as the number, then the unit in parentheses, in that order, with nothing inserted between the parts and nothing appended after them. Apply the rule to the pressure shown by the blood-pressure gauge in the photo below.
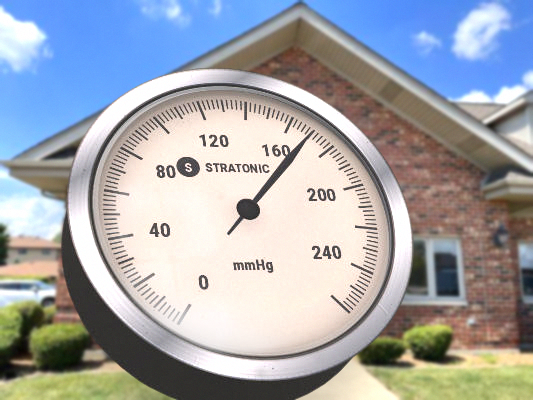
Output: 170 (mmHg)
